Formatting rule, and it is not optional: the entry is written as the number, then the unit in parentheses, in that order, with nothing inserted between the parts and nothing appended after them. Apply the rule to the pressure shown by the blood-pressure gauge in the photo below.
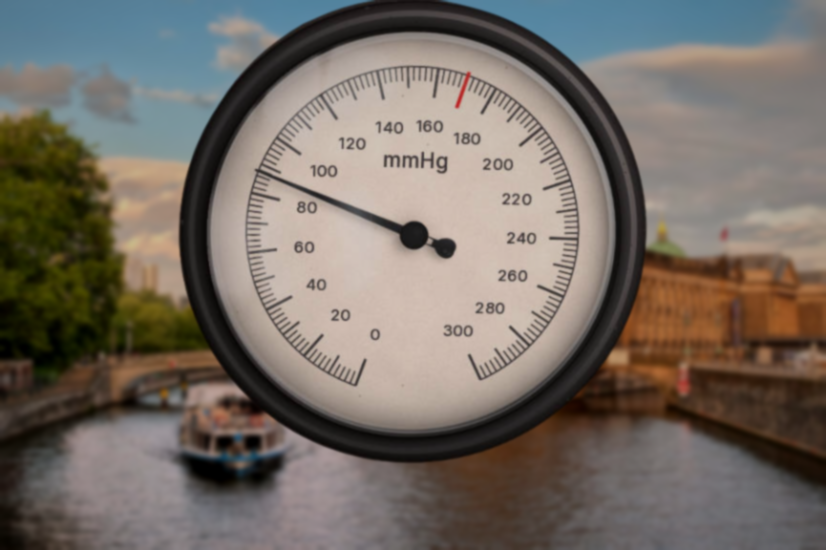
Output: 88 (mmHg)
